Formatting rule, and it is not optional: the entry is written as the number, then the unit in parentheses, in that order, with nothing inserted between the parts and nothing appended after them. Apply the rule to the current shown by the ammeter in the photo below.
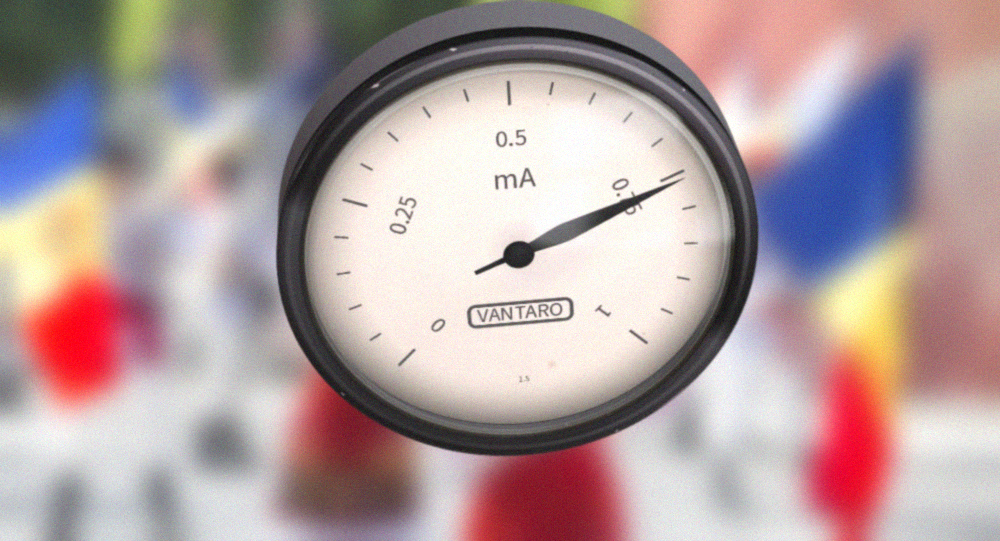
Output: 0.75 (mA)
